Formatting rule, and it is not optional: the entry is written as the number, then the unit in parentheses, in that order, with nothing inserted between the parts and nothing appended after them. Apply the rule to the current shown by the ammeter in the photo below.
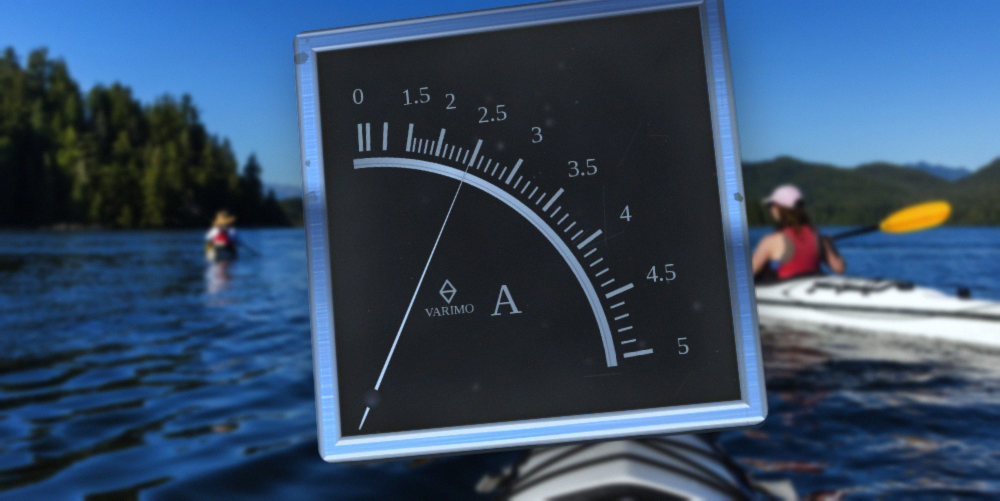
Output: 2.5 (A)
